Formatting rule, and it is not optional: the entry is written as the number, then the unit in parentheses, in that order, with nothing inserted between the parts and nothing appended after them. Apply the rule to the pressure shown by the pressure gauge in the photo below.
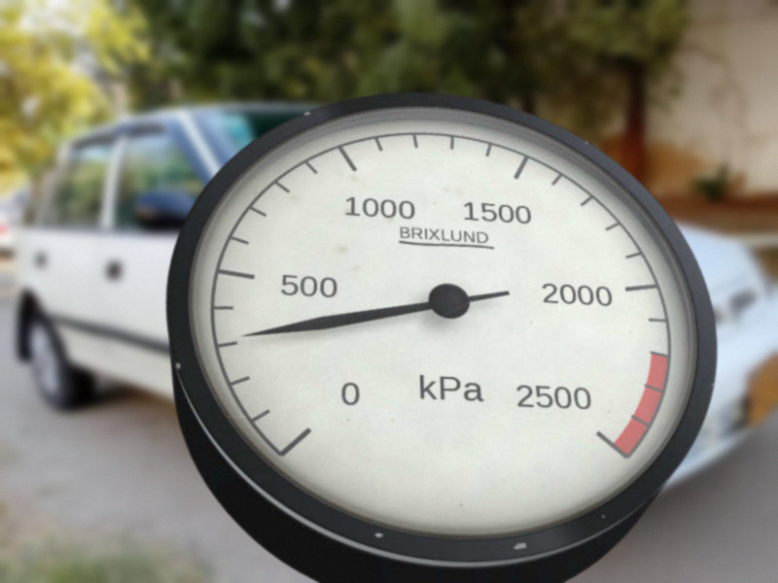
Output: 300 (kPa)
